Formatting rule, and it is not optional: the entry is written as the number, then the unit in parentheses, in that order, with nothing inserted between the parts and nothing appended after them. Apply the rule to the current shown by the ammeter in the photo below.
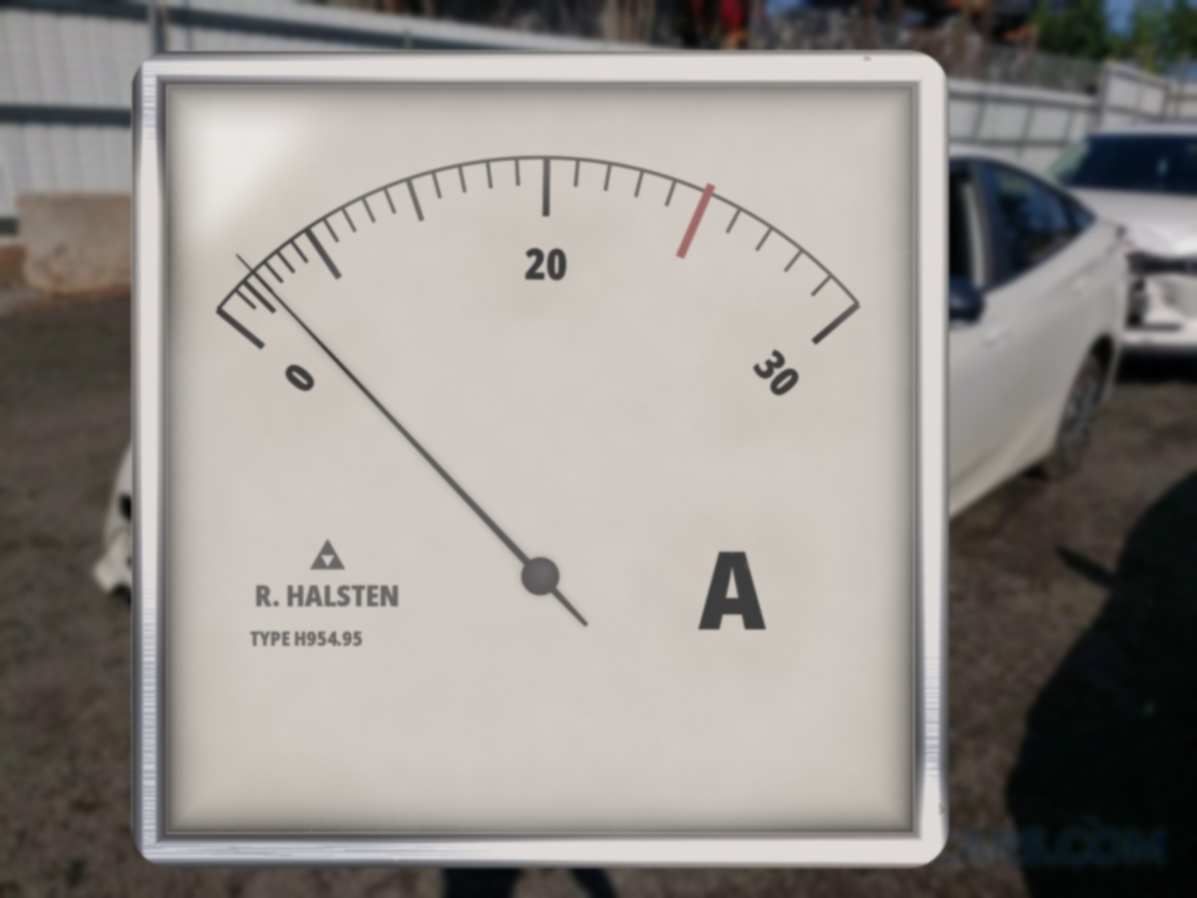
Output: 6 (A)
